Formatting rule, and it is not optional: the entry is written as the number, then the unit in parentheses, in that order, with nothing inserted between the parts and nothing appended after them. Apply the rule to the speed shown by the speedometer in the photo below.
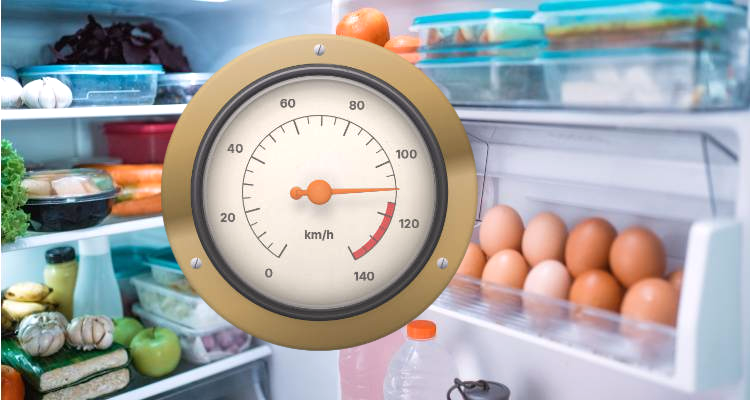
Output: 110 (km/h)
